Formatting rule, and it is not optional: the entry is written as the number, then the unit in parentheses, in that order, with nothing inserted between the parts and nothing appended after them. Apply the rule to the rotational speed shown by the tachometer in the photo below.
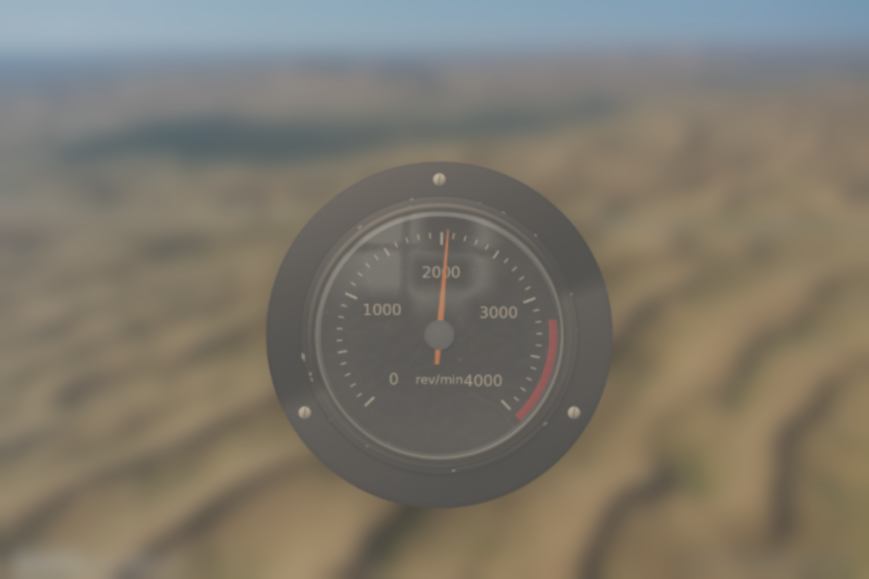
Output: 2050 (rpm)
